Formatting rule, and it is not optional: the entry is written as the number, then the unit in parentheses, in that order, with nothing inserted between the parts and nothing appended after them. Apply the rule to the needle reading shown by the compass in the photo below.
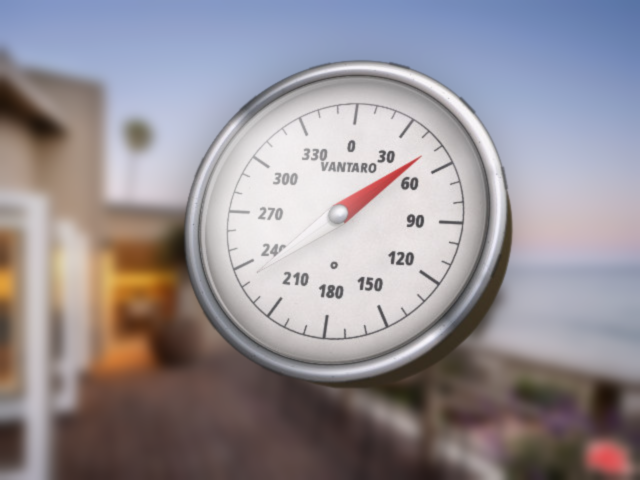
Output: 50 (°)
